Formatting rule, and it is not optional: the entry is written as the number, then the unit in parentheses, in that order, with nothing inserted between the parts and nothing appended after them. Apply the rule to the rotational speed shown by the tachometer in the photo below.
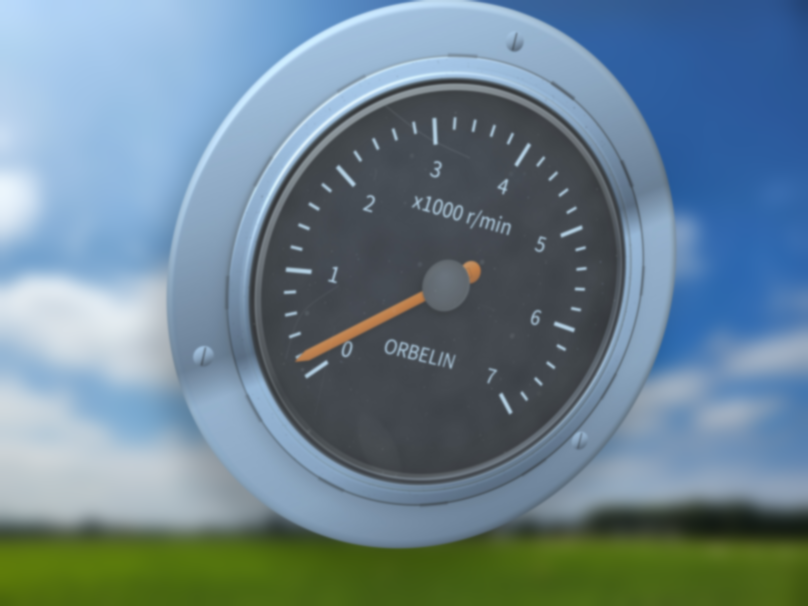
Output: 200 (rpm)
